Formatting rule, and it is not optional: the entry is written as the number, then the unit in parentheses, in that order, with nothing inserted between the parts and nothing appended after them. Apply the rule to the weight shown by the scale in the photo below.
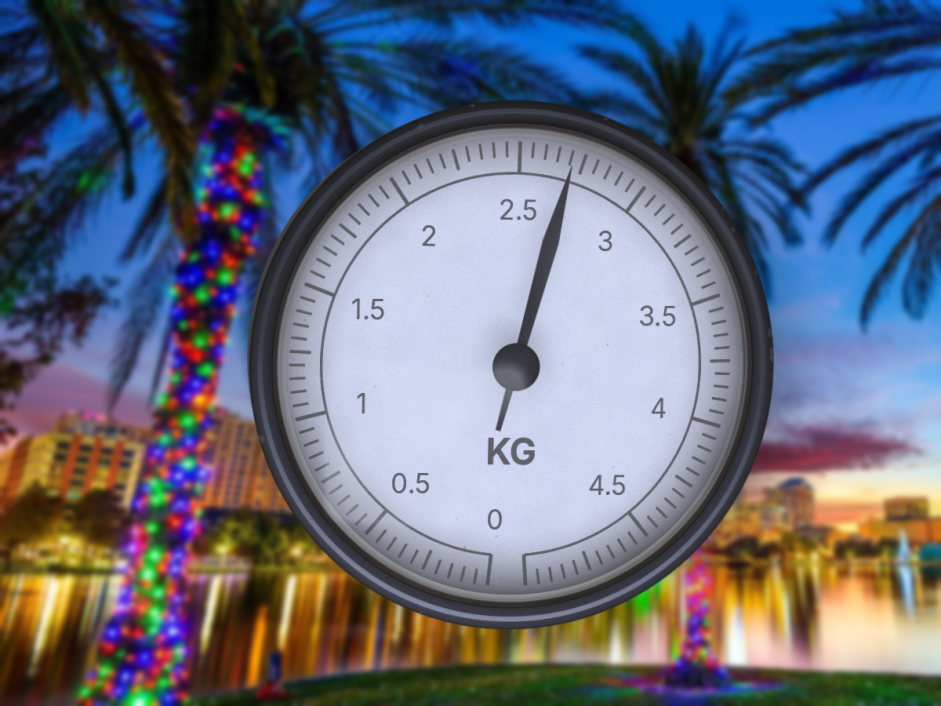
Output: 2.7 (kg)
